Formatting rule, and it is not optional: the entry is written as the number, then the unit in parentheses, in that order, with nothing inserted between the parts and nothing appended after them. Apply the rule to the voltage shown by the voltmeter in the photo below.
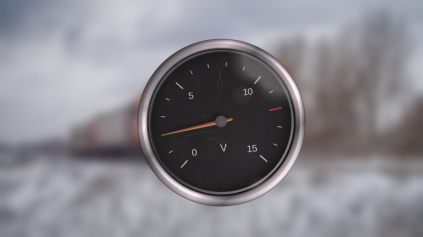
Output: 2 (V)
